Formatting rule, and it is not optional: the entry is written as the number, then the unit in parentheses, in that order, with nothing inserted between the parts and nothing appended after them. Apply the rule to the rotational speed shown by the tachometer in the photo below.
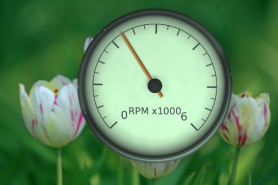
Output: 2250 (rpm)
